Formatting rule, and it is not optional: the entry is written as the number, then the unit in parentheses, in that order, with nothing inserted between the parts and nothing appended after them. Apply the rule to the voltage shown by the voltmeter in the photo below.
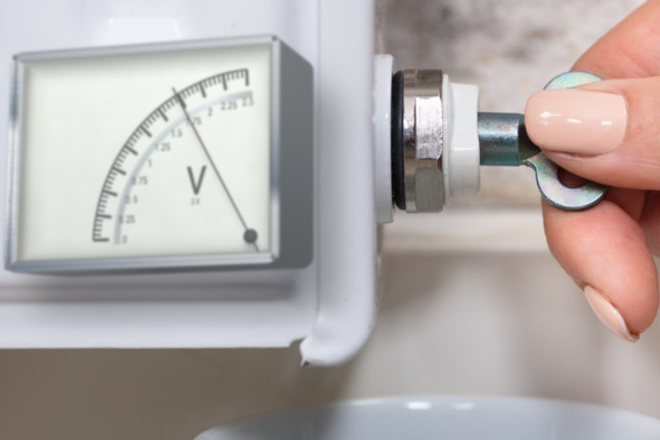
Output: 1.75 (V)
